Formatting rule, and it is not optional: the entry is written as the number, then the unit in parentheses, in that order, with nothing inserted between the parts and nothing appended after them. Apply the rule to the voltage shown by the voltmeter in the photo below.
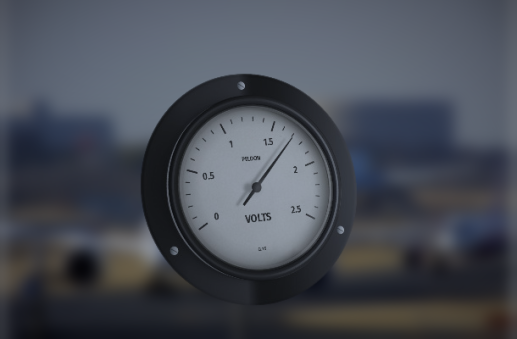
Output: 1.7 (V)
